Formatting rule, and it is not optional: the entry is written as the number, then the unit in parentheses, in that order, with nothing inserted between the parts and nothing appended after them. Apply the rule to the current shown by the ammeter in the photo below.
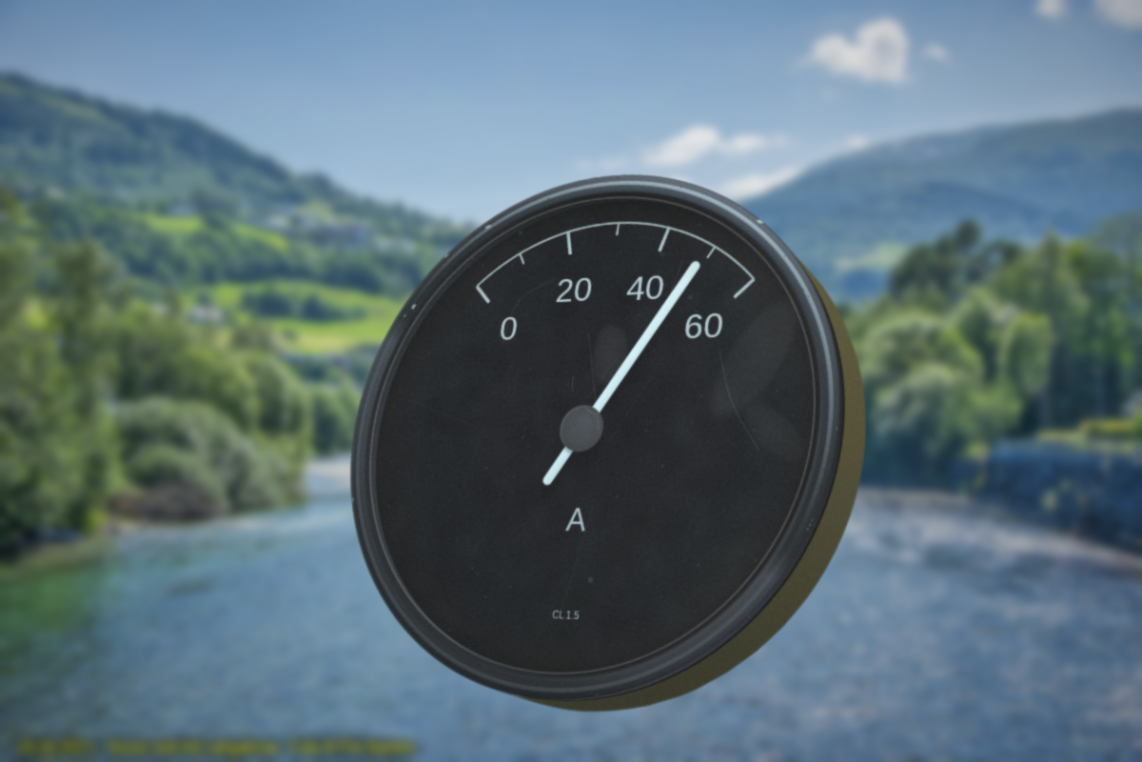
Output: 50 (A)
